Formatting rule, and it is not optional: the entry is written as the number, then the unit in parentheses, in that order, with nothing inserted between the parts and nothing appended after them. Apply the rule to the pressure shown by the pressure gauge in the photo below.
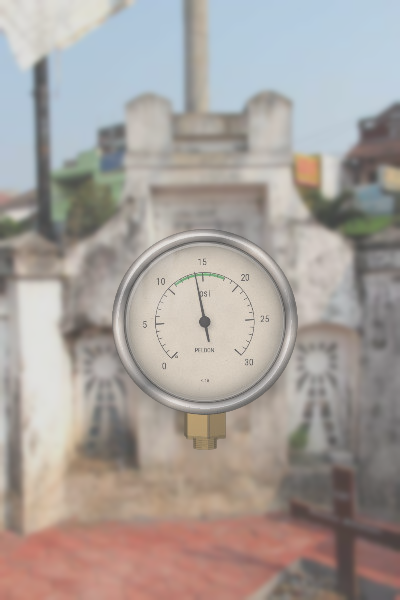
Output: 14 (psi)
